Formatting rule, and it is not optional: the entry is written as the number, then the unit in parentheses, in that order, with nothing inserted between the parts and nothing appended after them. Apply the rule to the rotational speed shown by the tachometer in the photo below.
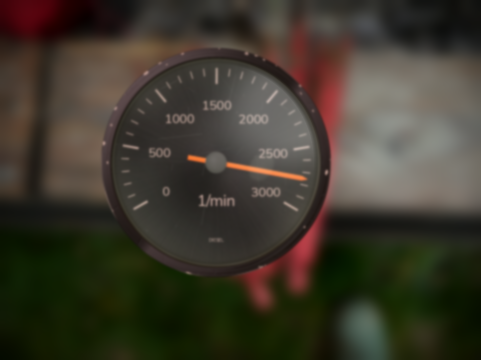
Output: 2750 (rpm)
